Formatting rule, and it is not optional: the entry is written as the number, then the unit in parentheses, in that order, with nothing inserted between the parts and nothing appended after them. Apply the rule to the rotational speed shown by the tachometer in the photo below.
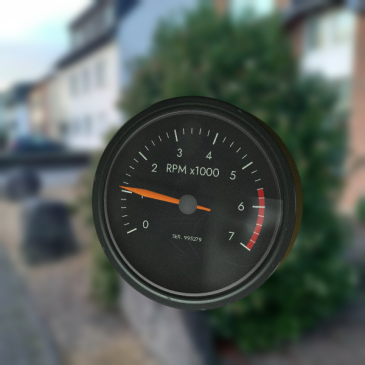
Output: 1100 (rpm)
